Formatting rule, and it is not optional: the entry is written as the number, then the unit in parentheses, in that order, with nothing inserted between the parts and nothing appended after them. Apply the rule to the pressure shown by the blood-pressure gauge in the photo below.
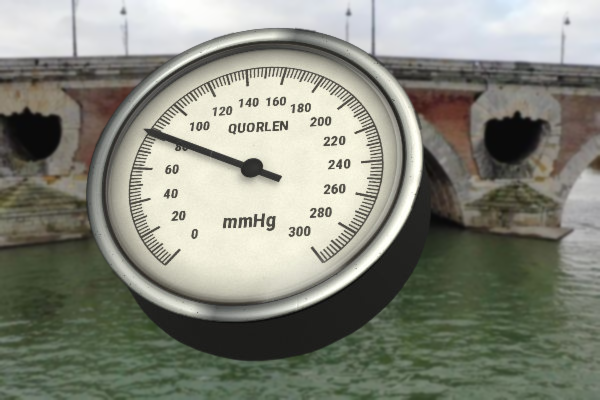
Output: 80 (mmHg)
